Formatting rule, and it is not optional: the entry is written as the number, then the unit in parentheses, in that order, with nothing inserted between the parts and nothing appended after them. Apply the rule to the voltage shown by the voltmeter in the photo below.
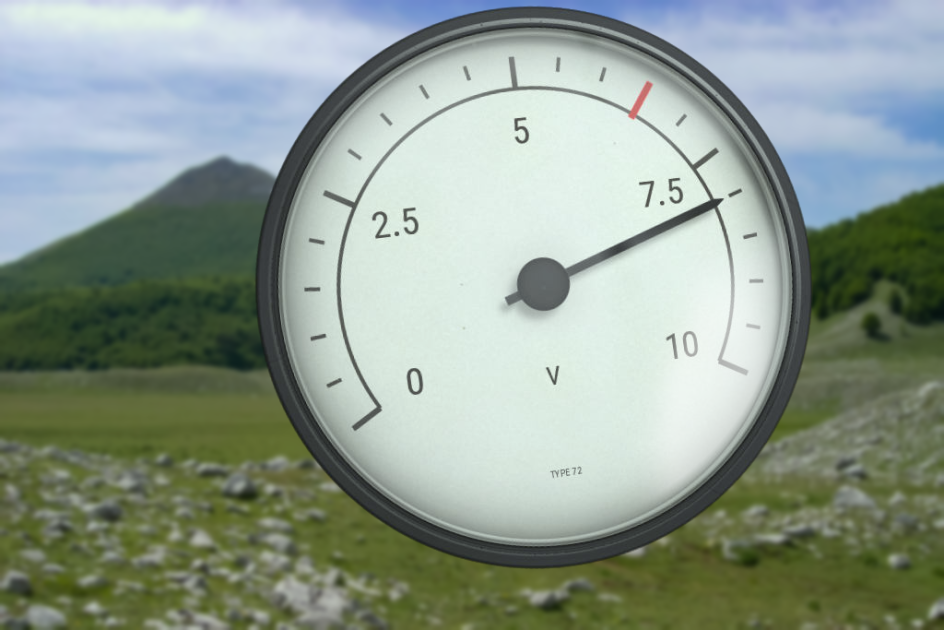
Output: 8 (V)
